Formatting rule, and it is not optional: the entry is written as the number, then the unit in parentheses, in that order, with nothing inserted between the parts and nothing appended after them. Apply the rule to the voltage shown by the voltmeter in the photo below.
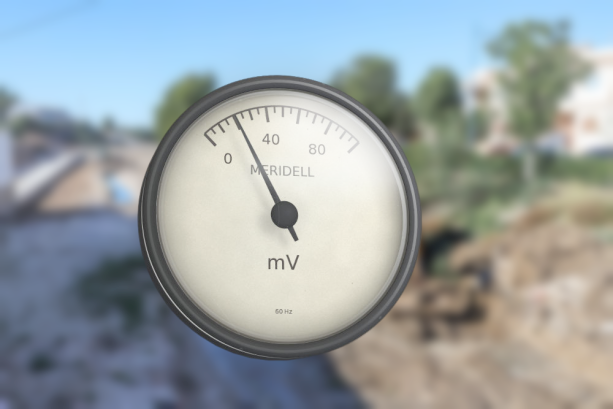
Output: 20 (mV)
